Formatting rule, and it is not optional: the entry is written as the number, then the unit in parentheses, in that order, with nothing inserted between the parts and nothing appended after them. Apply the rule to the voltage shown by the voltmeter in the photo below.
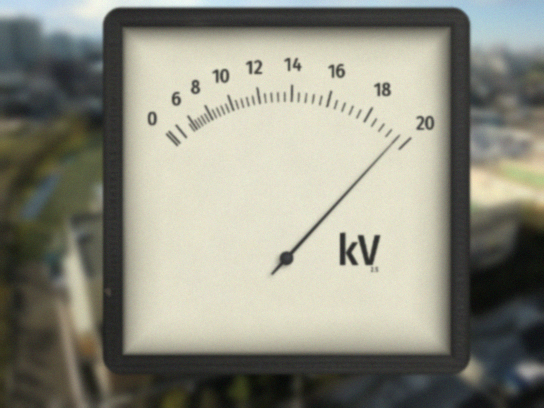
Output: 19.6 (kV)
